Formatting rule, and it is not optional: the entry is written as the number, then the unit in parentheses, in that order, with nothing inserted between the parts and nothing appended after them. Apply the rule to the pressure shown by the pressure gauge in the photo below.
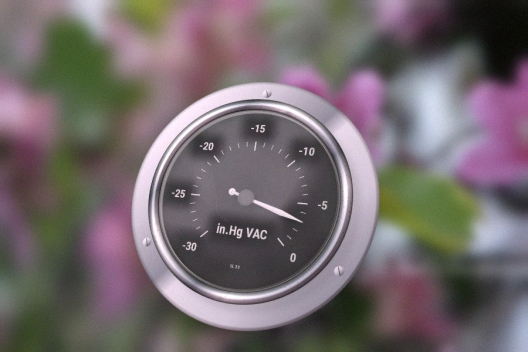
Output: -3 (inHg)
